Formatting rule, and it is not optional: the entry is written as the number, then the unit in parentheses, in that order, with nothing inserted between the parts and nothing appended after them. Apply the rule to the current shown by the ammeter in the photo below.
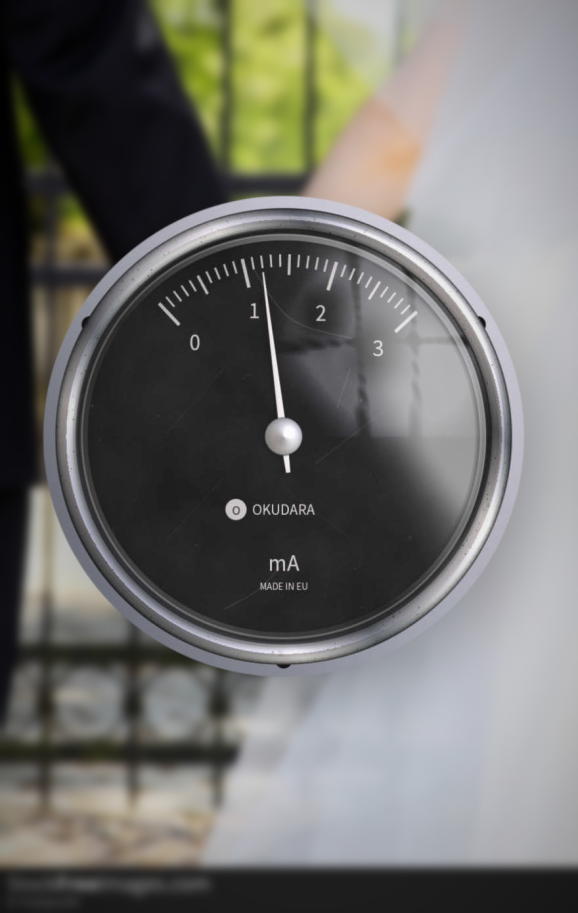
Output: 1.2 (mA)
